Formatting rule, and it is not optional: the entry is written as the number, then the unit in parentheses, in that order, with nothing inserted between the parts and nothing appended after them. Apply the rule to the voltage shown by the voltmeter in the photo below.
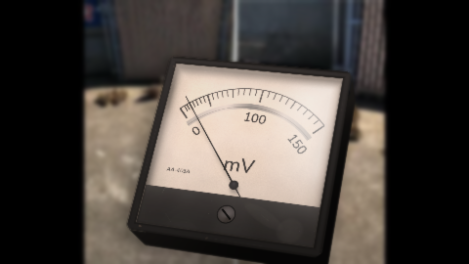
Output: 25 (mV)
